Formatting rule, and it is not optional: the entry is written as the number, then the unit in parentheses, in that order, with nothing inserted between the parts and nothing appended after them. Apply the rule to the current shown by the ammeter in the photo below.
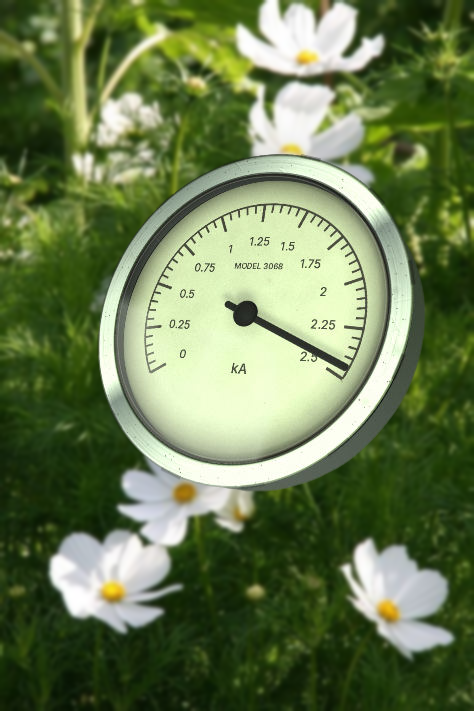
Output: 2.45 (kA)
